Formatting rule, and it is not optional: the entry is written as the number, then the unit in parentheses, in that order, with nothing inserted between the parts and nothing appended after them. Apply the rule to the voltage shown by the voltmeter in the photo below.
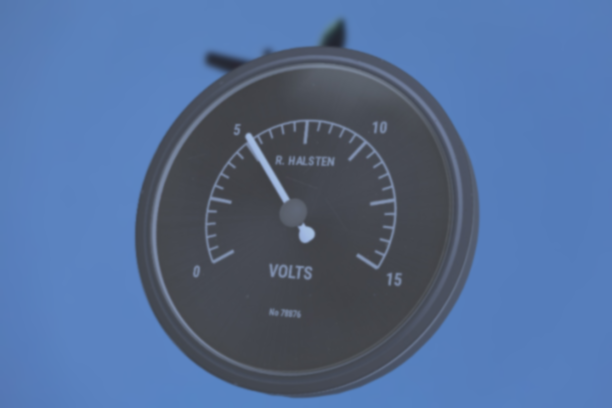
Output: 5.25 (V)
